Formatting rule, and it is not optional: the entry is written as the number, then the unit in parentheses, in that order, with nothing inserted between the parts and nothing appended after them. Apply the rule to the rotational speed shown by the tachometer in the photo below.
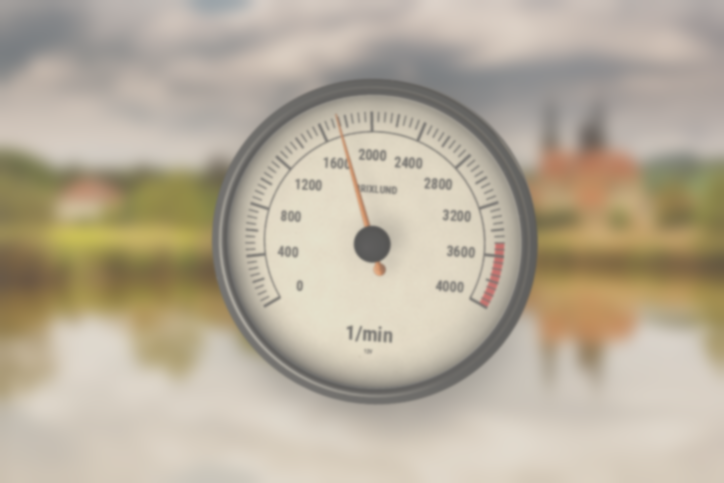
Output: 1750 (rpm)
